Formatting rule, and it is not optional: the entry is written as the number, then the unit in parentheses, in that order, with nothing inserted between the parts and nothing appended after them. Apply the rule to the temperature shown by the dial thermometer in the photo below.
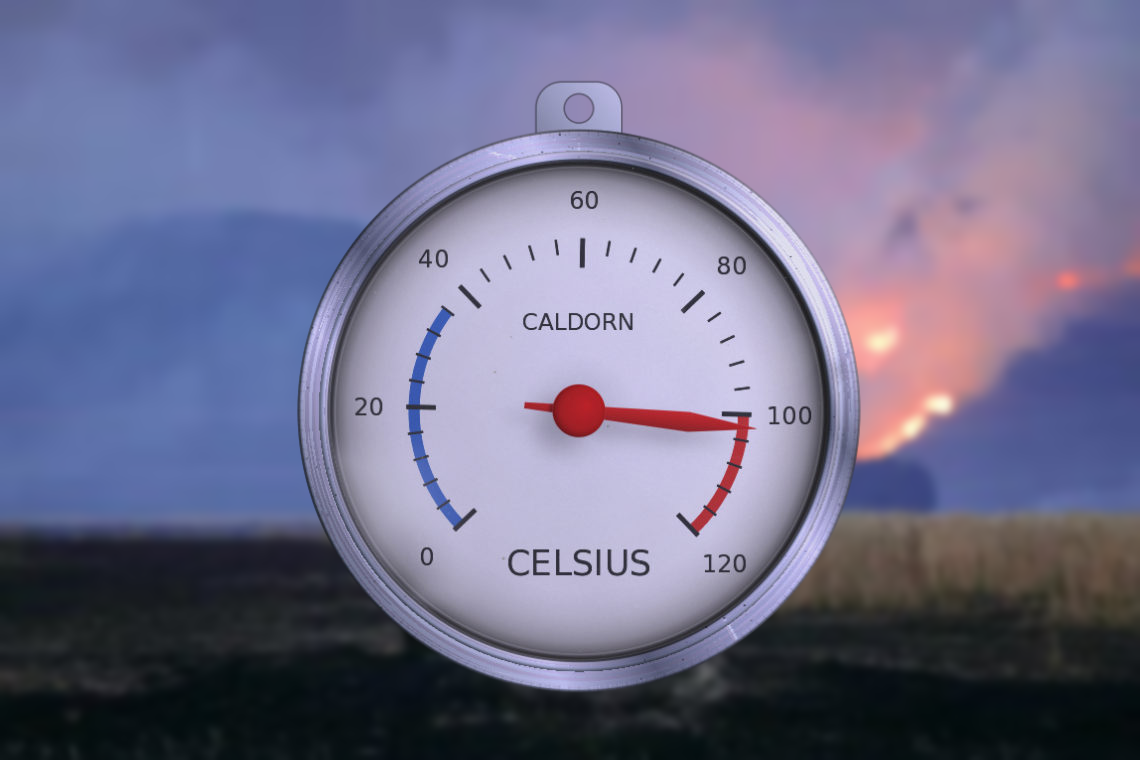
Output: 102 (°C)
